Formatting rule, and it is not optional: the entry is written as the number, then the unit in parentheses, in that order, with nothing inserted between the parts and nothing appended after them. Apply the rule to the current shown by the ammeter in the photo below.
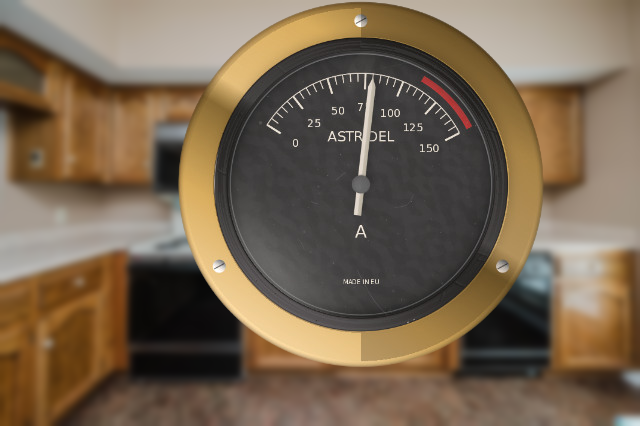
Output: 80 (A)
